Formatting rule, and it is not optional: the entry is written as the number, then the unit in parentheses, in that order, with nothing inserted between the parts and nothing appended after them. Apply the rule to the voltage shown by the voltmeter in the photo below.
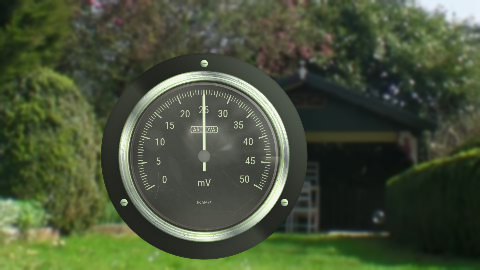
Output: 25 (mV)
